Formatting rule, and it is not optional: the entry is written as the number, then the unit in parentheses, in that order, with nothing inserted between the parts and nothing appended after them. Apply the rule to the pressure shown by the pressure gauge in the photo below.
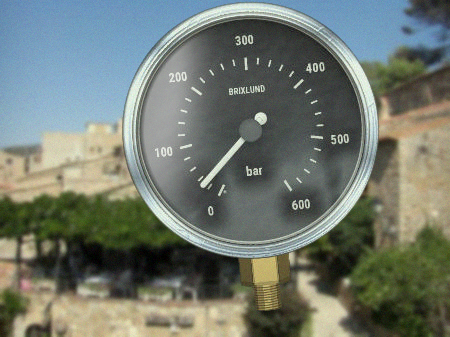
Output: 30 (bar)
